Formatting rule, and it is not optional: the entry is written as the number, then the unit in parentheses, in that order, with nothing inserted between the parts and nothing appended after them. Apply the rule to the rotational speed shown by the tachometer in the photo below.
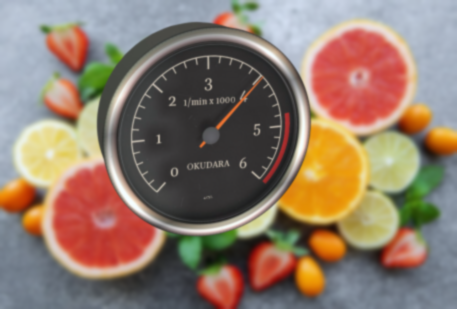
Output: 4000 (rpm)
